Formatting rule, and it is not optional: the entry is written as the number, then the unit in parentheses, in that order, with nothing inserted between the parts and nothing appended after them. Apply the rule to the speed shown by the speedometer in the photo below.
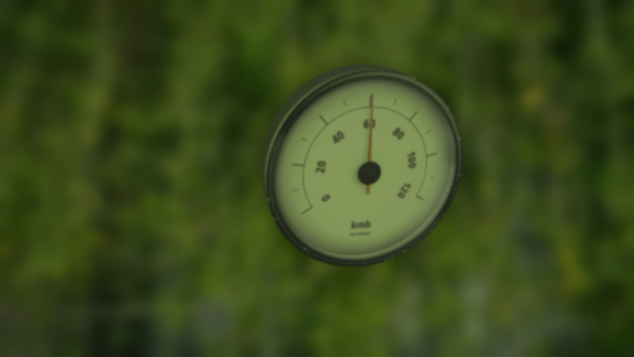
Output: 60 (km/h)
